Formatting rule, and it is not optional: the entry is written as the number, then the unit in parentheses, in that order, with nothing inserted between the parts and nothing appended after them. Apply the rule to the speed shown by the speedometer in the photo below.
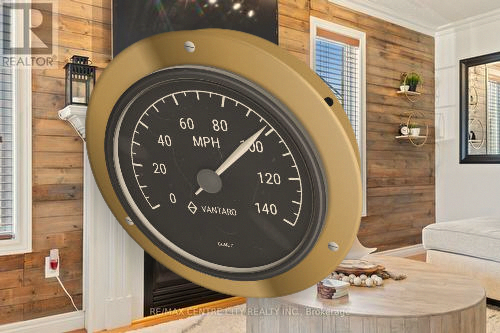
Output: 97.5 (mph)
